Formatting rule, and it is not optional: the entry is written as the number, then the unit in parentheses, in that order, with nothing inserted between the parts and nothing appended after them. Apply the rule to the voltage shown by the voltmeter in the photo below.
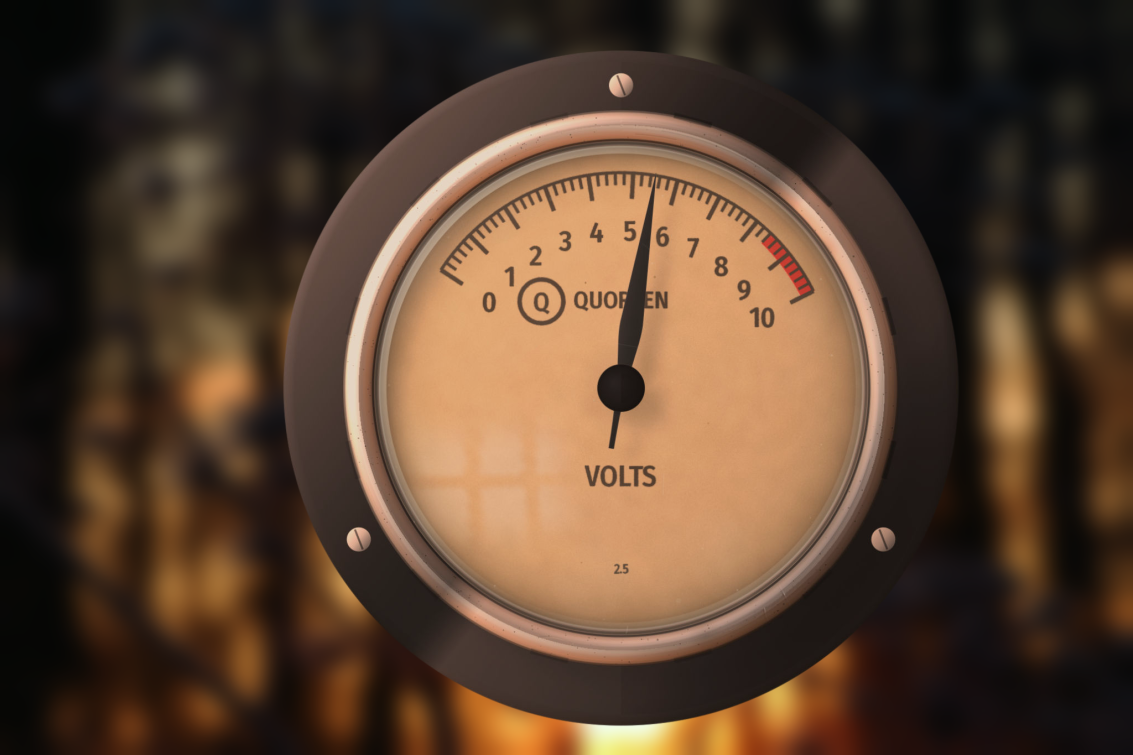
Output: 5.5 (V)
